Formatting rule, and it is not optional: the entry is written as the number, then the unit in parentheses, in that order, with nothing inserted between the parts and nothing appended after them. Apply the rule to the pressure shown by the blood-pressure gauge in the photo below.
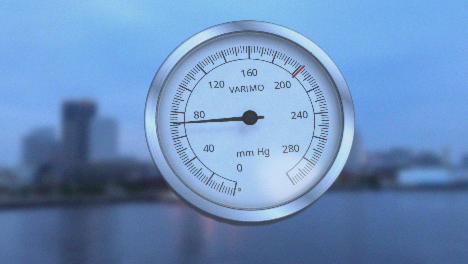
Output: 70 (mmHg)
